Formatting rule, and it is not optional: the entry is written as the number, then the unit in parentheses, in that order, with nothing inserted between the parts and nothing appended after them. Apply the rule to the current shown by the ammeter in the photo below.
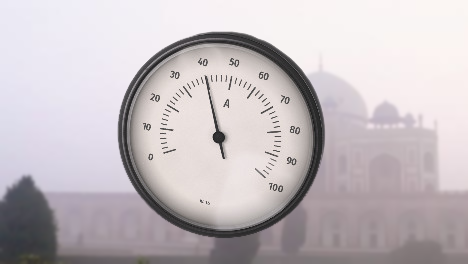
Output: 40 (A)
